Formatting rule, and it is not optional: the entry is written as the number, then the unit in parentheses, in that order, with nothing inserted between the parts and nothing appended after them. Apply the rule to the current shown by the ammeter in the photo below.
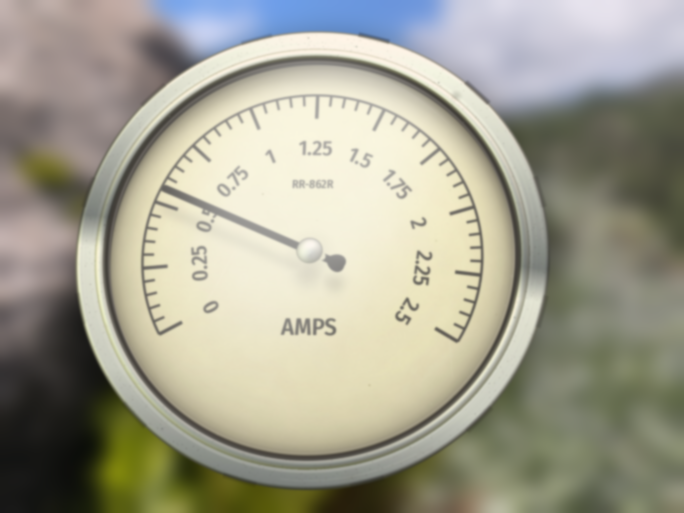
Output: 0.55 (A)
